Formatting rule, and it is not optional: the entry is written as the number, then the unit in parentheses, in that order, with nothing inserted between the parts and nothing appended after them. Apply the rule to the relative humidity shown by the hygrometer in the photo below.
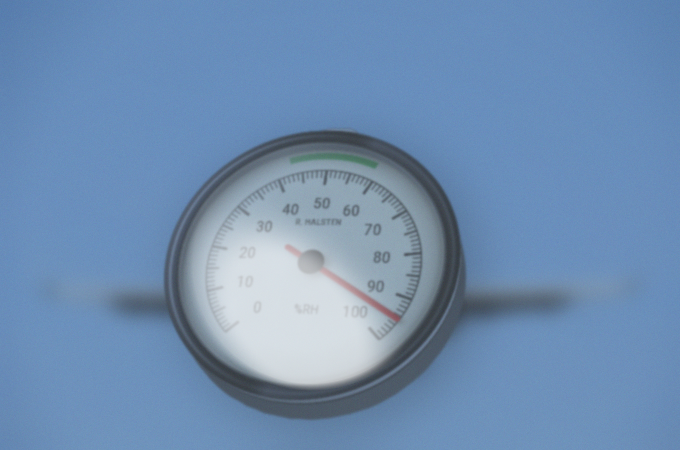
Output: 95 (%)
